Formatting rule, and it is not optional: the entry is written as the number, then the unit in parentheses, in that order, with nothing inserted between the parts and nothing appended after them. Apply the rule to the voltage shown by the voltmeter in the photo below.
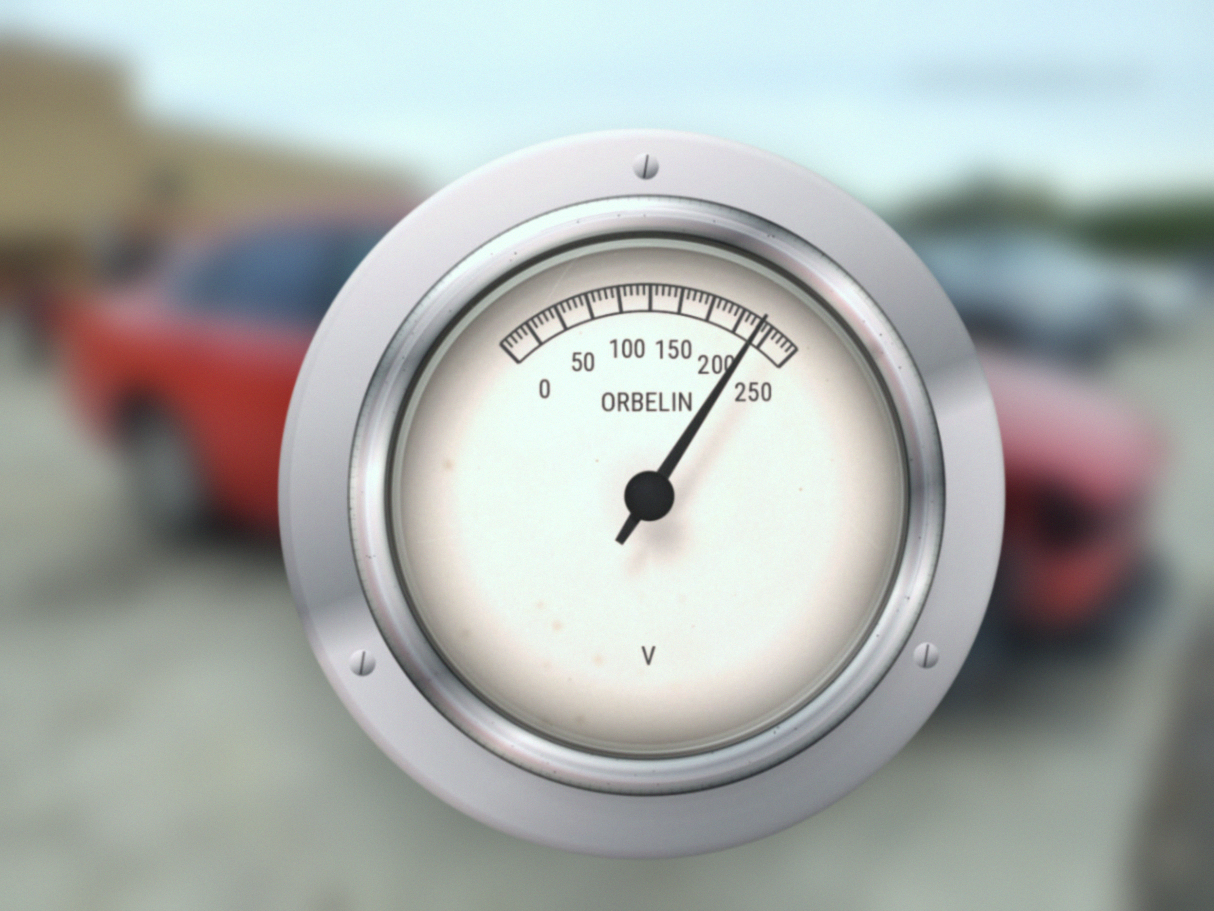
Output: 215 (V)
